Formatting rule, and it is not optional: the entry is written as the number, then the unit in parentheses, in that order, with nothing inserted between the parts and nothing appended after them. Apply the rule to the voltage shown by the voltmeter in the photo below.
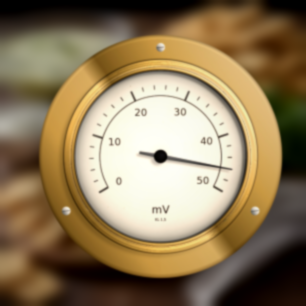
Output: 46 (mV)
